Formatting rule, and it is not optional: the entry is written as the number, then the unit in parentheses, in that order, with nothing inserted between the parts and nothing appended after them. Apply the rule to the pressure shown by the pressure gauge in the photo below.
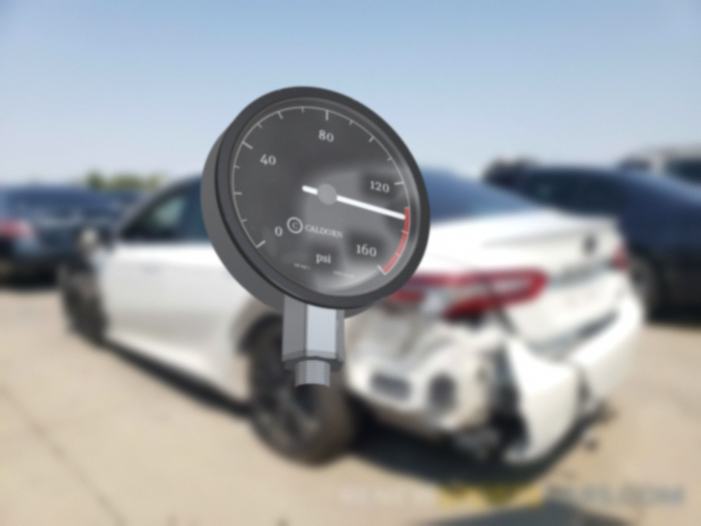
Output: 135 (psi)
